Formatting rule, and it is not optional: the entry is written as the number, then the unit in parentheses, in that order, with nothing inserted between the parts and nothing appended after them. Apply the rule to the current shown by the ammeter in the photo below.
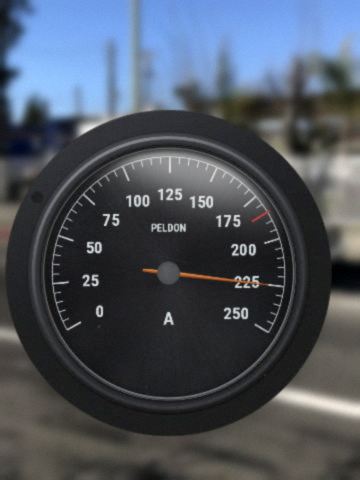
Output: 225 (A)
